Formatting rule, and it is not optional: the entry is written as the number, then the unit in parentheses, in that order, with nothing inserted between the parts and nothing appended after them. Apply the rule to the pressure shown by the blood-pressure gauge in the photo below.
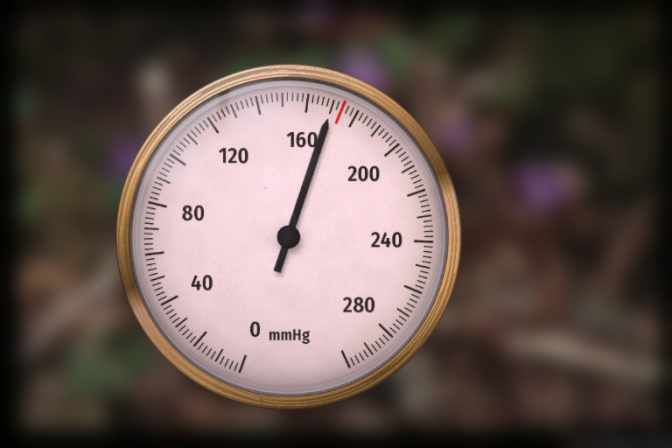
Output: 170 (mmHg)
